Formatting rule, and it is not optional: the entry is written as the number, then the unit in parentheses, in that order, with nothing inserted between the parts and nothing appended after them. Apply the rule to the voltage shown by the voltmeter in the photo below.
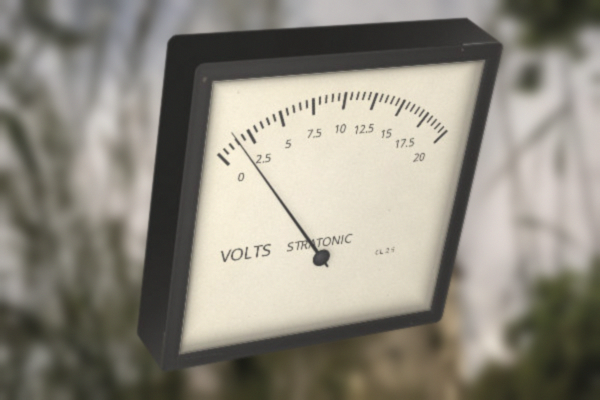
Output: 1.5 (V)
